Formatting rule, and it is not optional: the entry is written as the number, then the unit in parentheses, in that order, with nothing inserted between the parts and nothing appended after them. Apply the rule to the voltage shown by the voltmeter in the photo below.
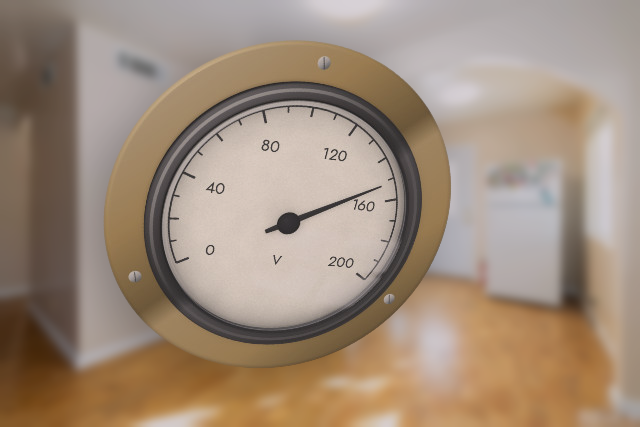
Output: 150 (V)
